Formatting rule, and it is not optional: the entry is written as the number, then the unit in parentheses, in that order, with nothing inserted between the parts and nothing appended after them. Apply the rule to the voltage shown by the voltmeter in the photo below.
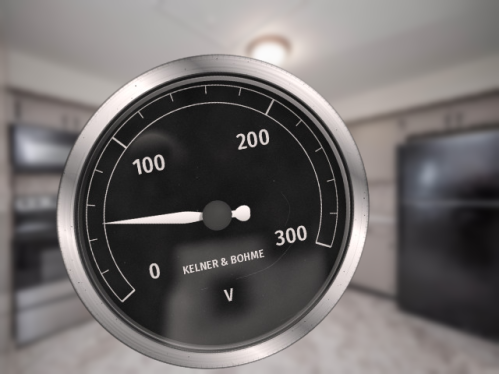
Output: 50 (V)
